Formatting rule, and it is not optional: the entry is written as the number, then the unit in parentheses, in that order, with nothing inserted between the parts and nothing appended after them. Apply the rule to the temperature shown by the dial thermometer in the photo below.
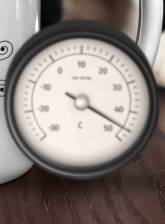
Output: 46 (°C)
